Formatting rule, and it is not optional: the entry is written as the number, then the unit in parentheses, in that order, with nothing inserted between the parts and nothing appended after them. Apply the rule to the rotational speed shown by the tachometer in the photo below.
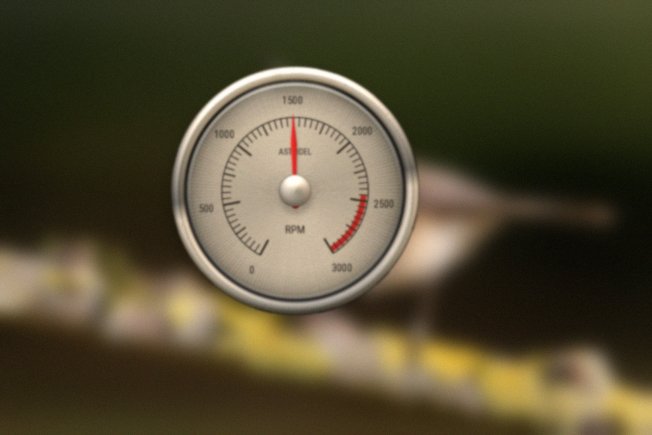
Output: 1500 (rpm)
